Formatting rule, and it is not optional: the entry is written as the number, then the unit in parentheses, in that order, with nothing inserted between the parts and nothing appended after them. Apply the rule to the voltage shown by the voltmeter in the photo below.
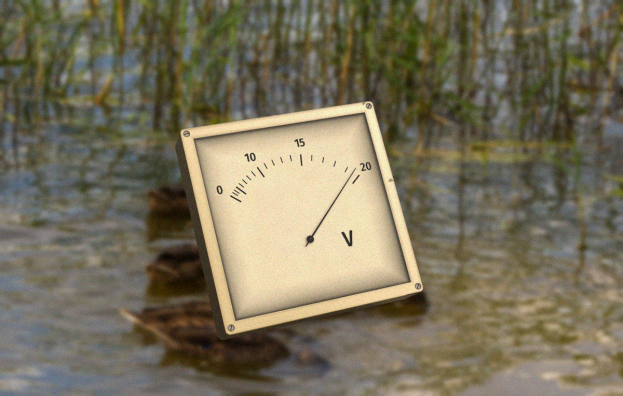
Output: 19.5 (V)
